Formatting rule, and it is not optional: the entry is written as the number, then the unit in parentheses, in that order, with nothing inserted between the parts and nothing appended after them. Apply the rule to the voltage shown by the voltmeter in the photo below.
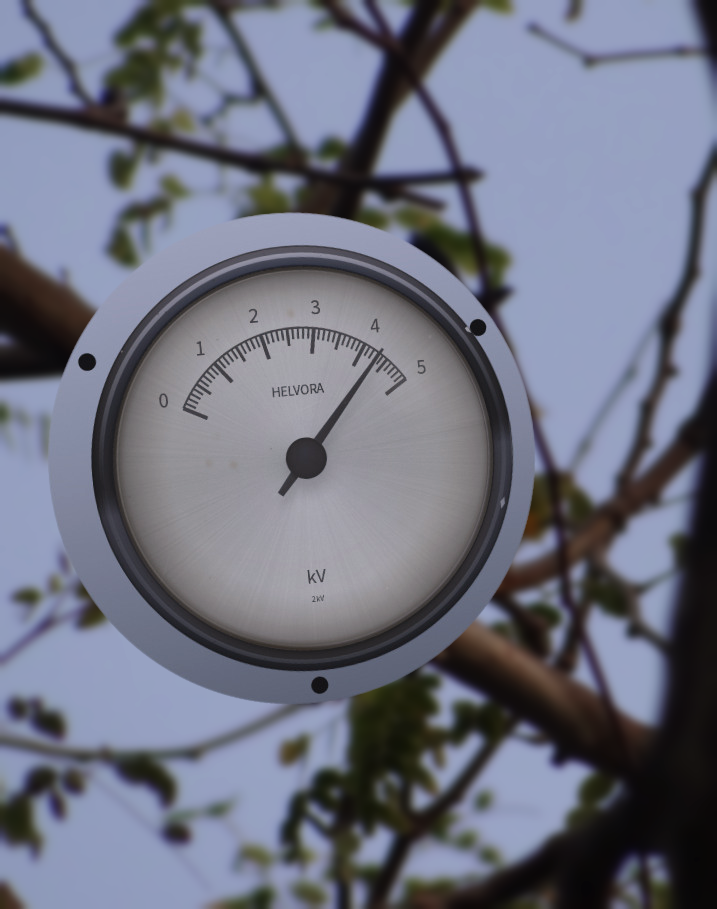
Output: 4.3 (kV)
